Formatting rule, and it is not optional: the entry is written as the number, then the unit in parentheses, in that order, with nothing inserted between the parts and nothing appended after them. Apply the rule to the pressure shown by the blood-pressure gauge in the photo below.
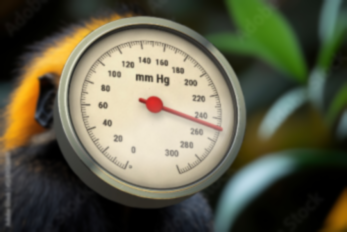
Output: 250 (mmHg)
